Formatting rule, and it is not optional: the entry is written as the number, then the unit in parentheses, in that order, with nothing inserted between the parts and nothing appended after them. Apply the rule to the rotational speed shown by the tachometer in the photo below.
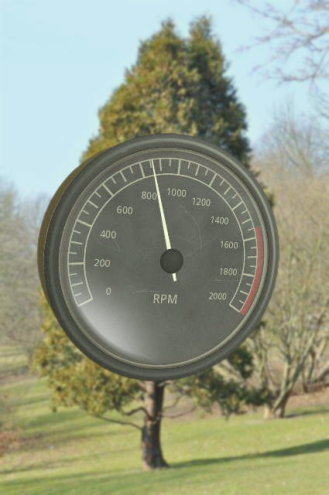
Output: 850 (rpm)
